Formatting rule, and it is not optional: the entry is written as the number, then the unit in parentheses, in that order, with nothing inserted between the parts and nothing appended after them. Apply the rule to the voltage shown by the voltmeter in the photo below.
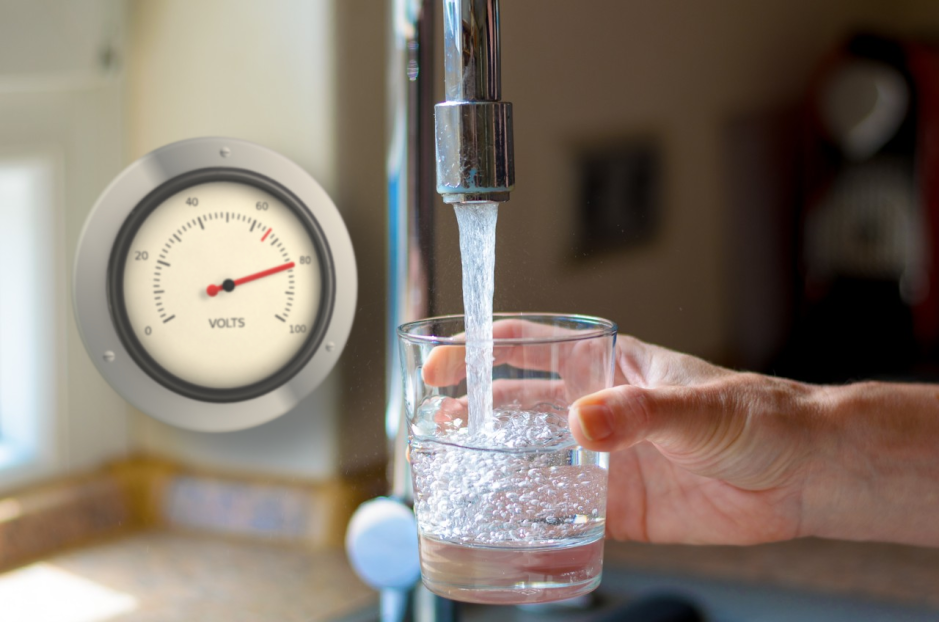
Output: 80 (V)
